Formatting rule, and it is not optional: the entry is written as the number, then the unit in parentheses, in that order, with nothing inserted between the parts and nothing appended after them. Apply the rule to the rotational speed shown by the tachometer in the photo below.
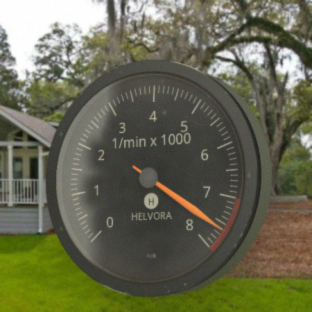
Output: 7600 (rpm)
